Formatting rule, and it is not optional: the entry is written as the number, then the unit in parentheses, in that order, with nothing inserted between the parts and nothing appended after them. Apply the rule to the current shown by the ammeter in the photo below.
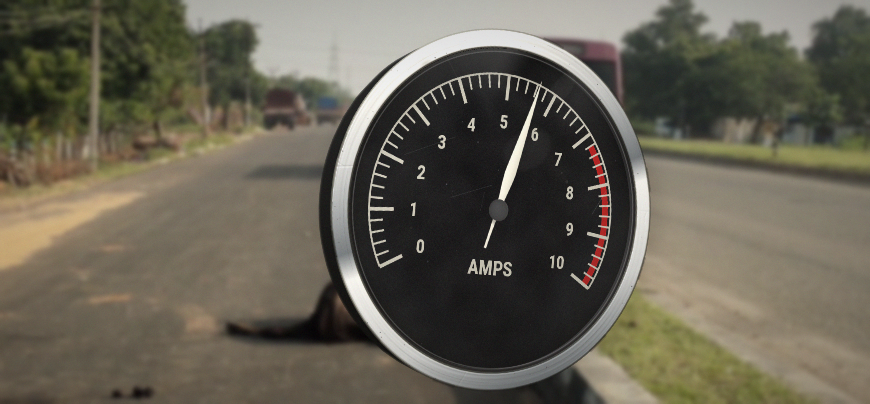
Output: 5.6 (A)
